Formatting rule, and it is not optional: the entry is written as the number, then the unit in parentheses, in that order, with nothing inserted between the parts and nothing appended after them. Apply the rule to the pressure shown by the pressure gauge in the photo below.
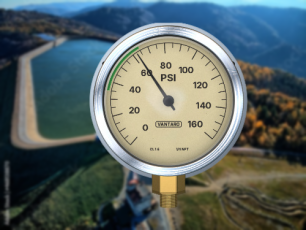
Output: 62.5 (psi)
